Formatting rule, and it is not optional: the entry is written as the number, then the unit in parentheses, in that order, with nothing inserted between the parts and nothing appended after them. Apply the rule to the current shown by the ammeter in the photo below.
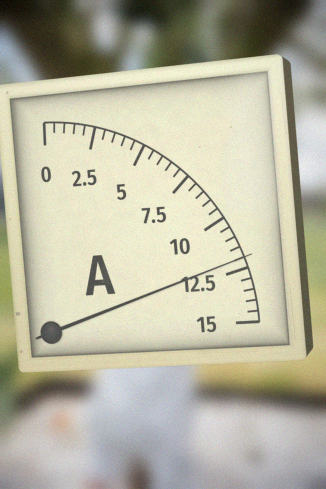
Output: 12 (A)
